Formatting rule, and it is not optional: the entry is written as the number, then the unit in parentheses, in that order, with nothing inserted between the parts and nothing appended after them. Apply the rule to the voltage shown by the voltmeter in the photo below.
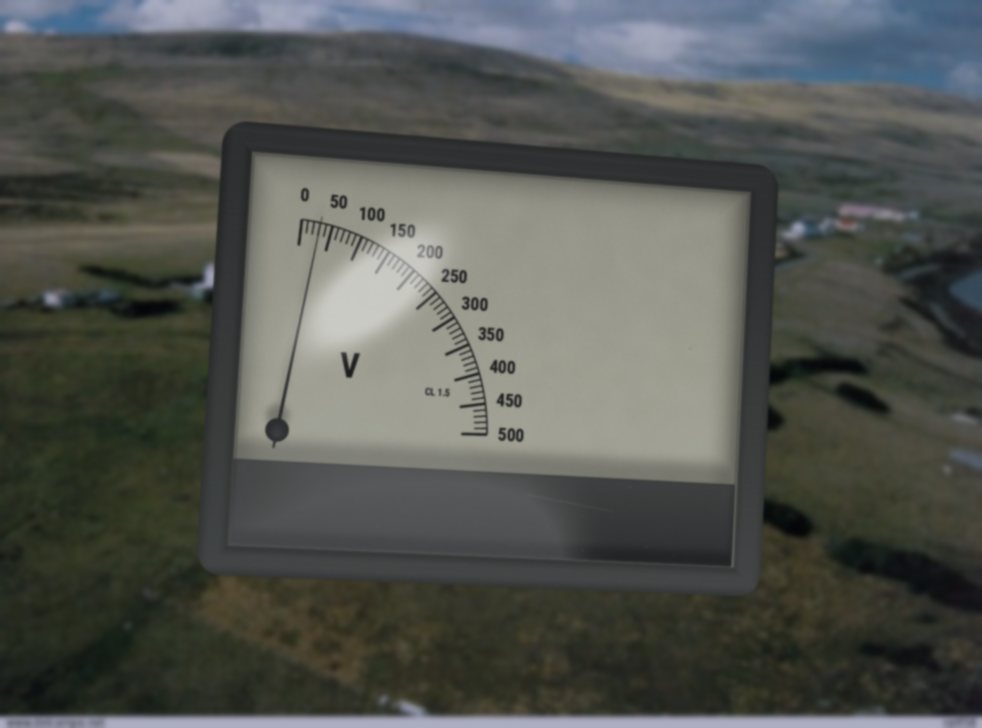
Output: 30 (V)
